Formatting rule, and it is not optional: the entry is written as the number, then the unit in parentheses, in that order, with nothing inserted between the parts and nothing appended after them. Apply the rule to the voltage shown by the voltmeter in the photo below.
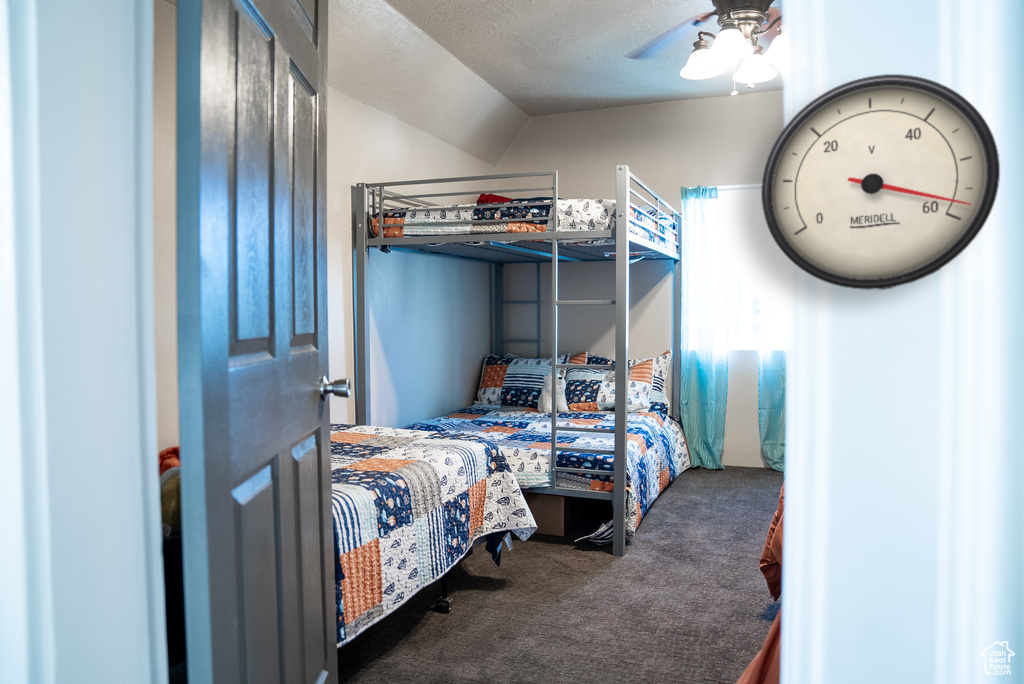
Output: 57.5 (V)
